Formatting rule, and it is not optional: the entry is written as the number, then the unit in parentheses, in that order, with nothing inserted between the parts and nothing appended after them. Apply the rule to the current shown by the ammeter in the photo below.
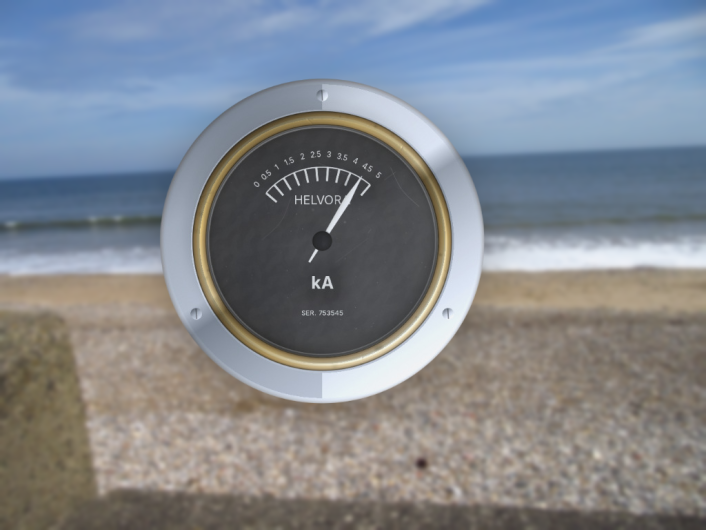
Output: 4.5 (kA)
